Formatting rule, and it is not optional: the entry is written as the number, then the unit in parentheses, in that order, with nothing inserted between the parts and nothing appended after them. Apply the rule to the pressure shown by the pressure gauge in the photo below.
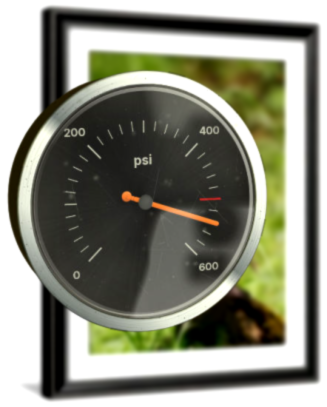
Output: 540 (psi)
